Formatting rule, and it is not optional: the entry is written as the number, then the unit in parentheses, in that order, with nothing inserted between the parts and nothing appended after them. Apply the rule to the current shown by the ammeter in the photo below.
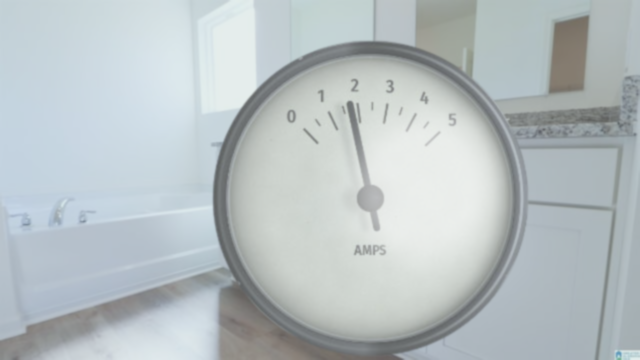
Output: 1.75 (A)
